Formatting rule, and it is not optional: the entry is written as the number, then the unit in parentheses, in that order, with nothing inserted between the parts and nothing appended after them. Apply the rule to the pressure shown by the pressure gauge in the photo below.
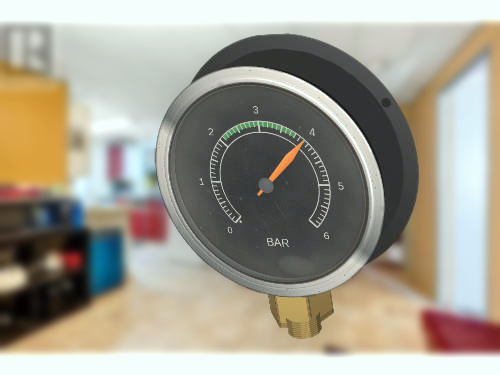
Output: 4 (bar)
